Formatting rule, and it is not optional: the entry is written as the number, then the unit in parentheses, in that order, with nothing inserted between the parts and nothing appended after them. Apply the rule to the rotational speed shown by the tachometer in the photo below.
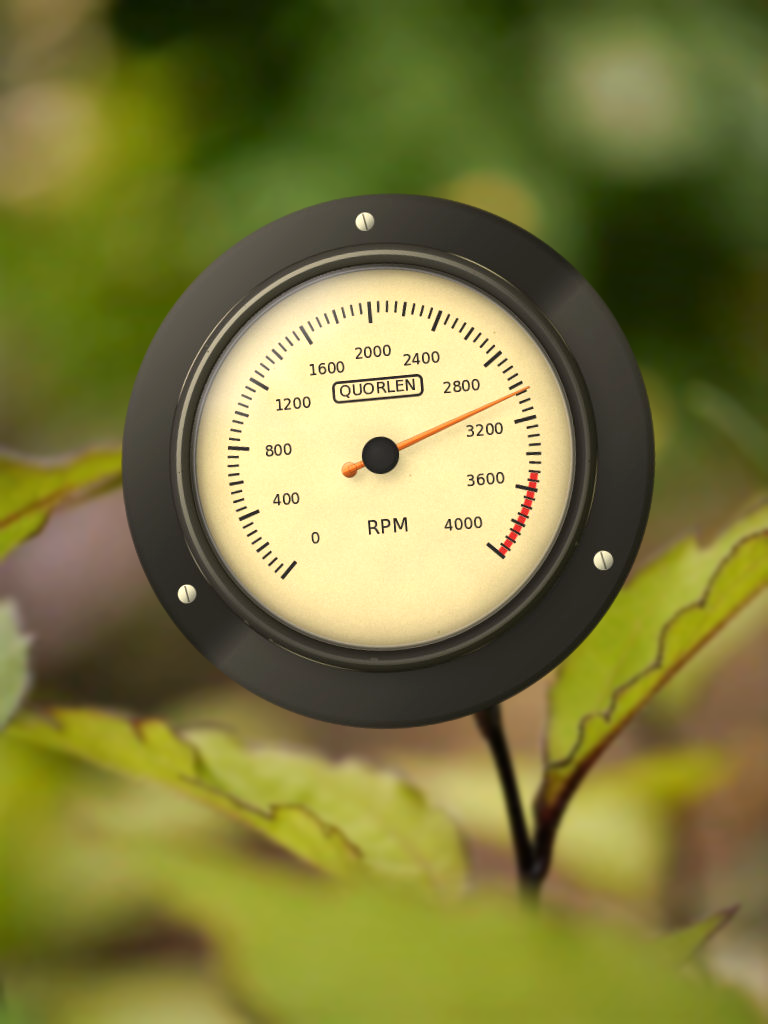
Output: 3050 (rpm)
